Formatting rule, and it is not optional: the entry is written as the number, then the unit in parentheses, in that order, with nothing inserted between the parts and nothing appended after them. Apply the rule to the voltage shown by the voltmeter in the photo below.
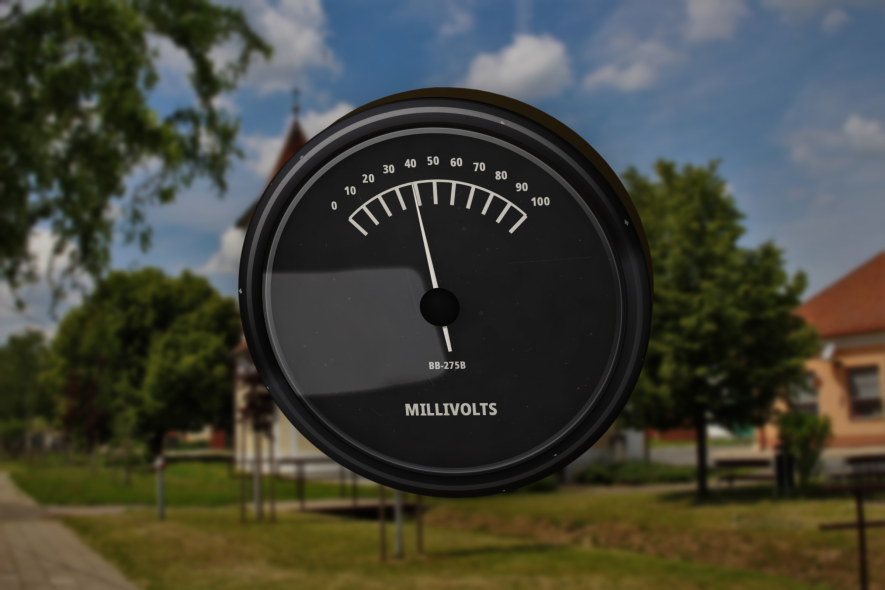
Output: 40 (mV)
